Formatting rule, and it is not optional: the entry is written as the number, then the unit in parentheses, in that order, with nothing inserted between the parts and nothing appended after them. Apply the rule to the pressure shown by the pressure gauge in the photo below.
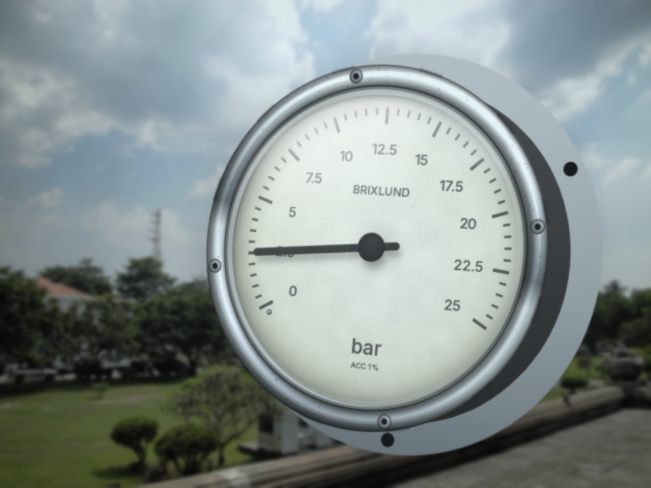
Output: 2.5 (bar)
